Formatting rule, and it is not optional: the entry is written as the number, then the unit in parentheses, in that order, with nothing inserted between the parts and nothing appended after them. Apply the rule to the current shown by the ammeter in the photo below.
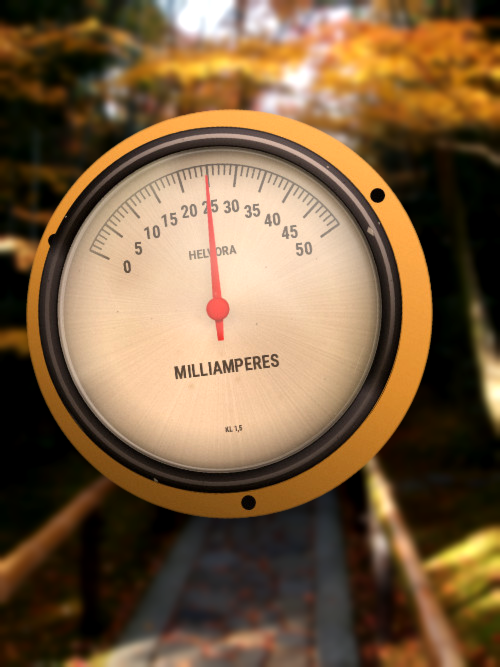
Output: 25 (mA)
